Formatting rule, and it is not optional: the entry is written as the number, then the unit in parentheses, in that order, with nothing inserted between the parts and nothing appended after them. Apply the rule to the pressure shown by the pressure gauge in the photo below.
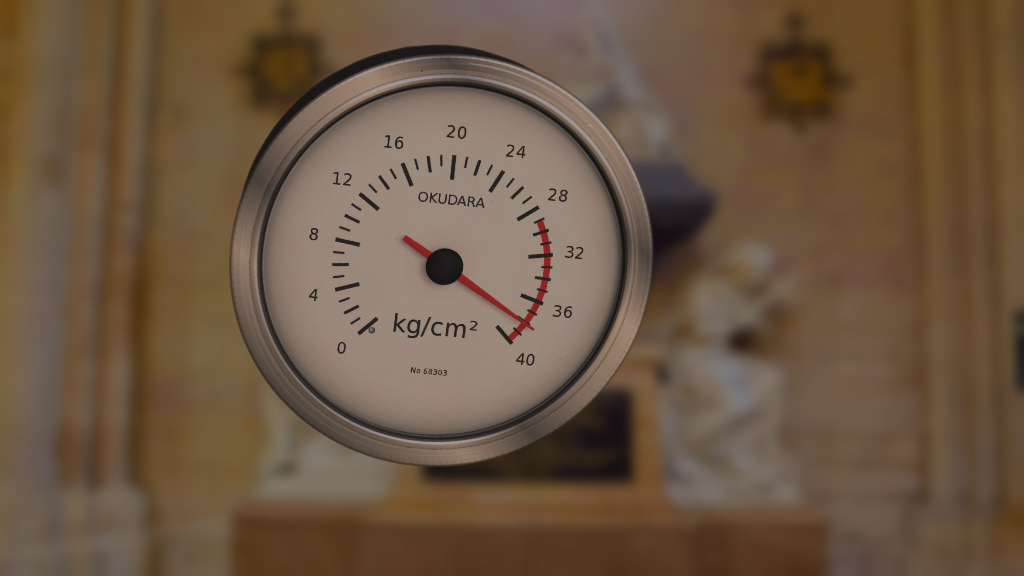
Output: 38 (kg/cm²)
